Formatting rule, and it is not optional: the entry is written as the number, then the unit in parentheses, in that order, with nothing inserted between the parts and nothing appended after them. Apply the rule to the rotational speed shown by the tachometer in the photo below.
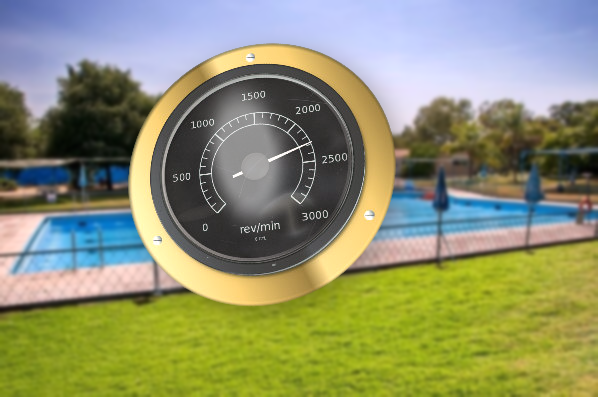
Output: 2300 (rpm)
